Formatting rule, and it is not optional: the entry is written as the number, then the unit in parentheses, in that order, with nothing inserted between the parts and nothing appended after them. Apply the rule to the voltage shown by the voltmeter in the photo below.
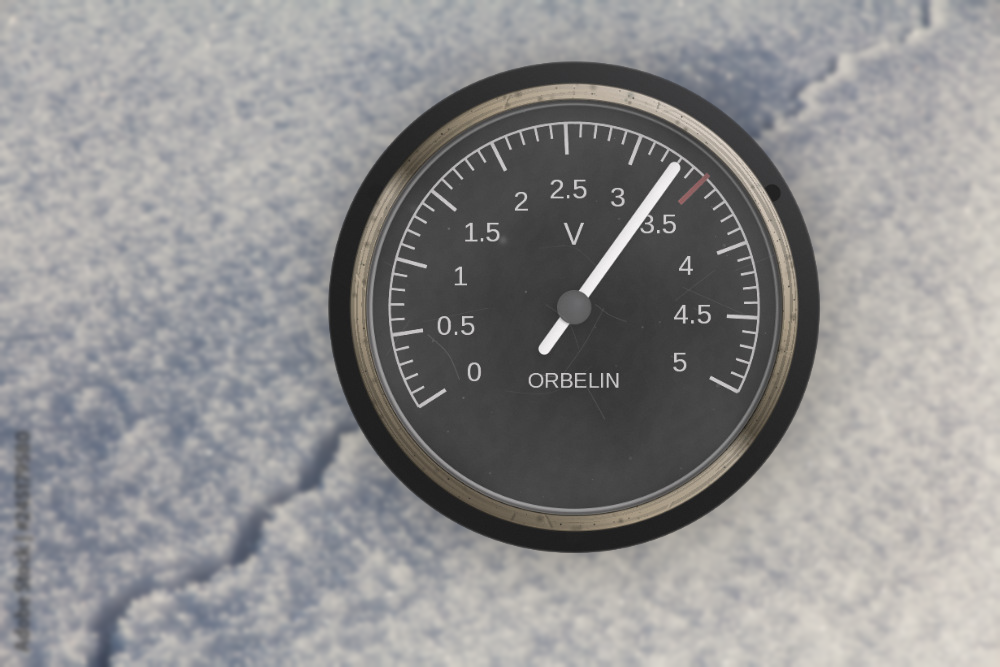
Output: 3.3 (V)
